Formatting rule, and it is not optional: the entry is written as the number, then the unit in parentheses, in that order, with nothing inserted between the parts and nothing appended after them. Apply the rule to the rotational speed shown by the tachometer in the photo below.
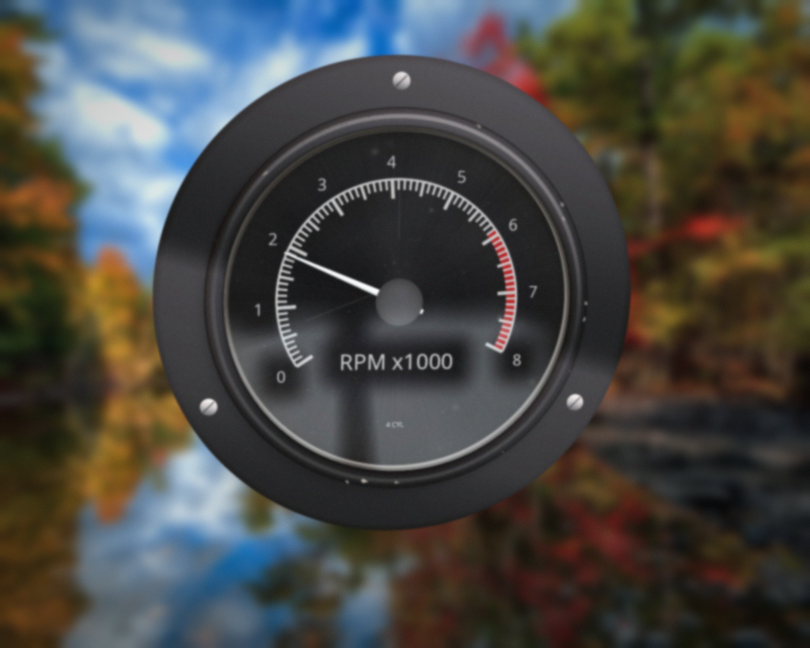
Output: 1900 (rpm)
